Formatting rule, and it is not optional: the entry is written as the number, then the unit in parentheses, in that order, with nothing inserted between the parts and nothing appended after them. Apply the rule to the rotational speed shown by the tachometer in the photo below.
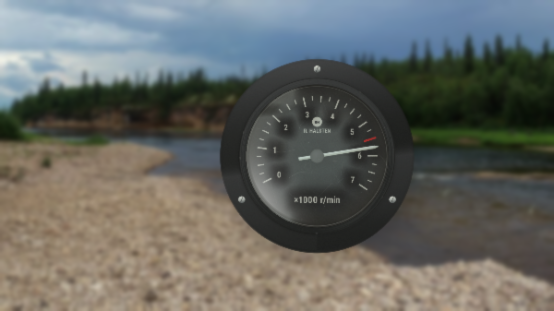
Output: 5750 (rpm)
